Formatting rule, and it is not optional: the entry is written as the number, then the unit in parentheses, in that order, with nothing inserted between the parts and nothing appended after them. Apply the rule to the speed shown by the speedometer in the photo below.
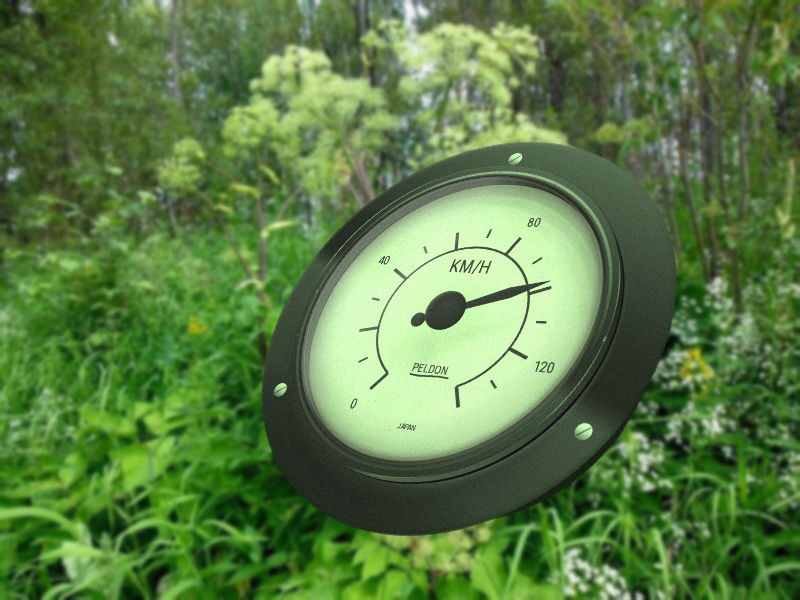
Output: 100 (km/h)
